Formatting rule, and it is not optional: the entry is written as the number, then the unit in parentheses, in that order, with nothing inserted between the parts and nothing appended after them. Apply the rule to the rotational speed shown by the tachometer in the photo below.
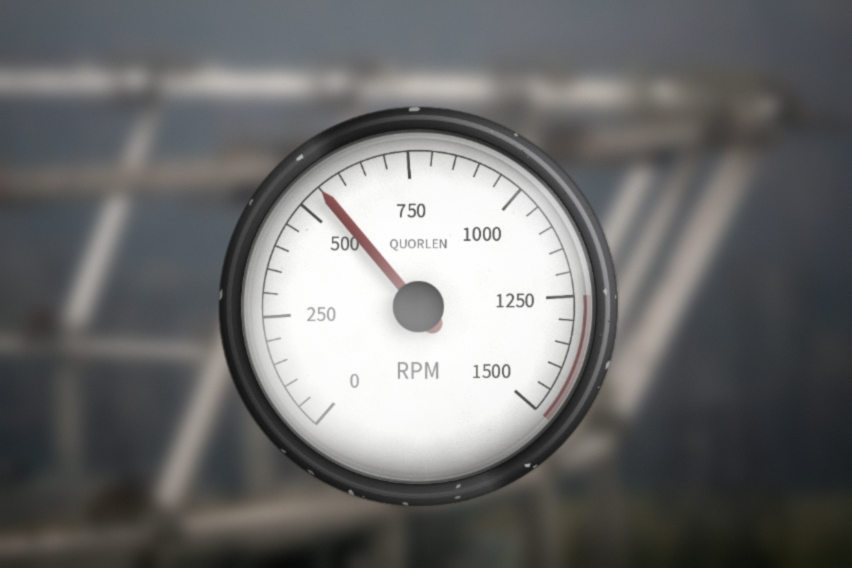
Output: 550 (rpm)
